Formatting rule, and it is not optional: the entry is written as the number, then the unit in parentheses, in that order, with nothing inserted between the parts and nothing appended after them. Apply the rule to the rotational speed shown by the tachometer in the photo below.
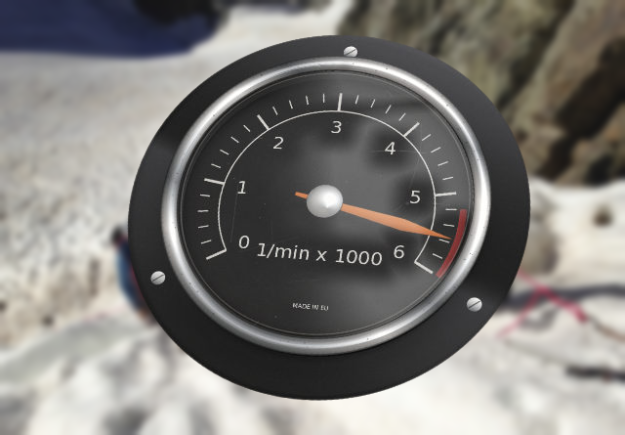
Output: 5600 (rpm)
